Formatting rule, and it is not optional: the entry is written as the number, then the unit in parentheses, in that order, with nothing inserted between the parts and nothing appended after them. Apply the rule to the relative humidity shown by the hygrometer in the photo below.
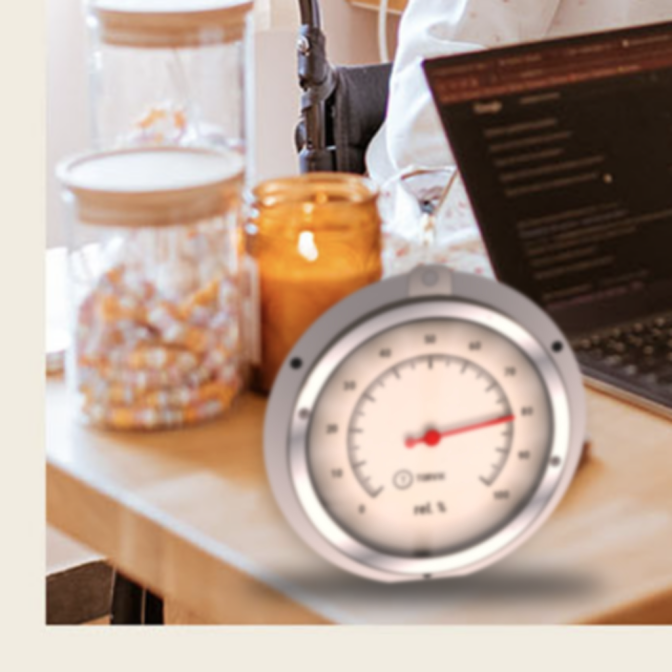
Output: 80 (%)
